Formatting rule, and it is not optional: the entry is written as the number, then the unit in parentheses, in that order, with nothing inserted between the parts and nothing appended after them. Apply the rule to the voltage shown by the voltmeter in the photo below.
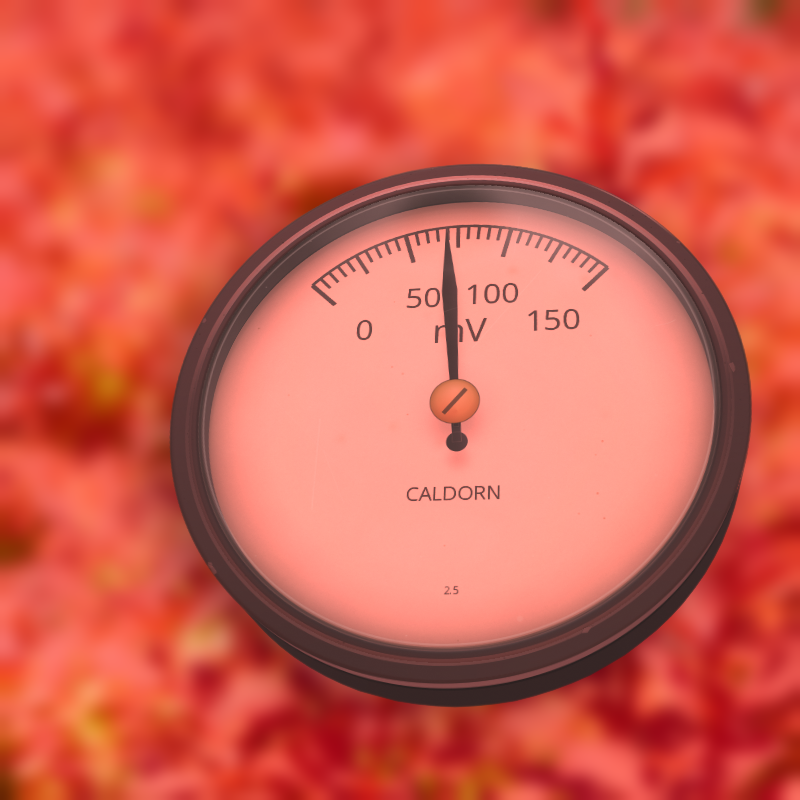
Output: 70 (mV)
